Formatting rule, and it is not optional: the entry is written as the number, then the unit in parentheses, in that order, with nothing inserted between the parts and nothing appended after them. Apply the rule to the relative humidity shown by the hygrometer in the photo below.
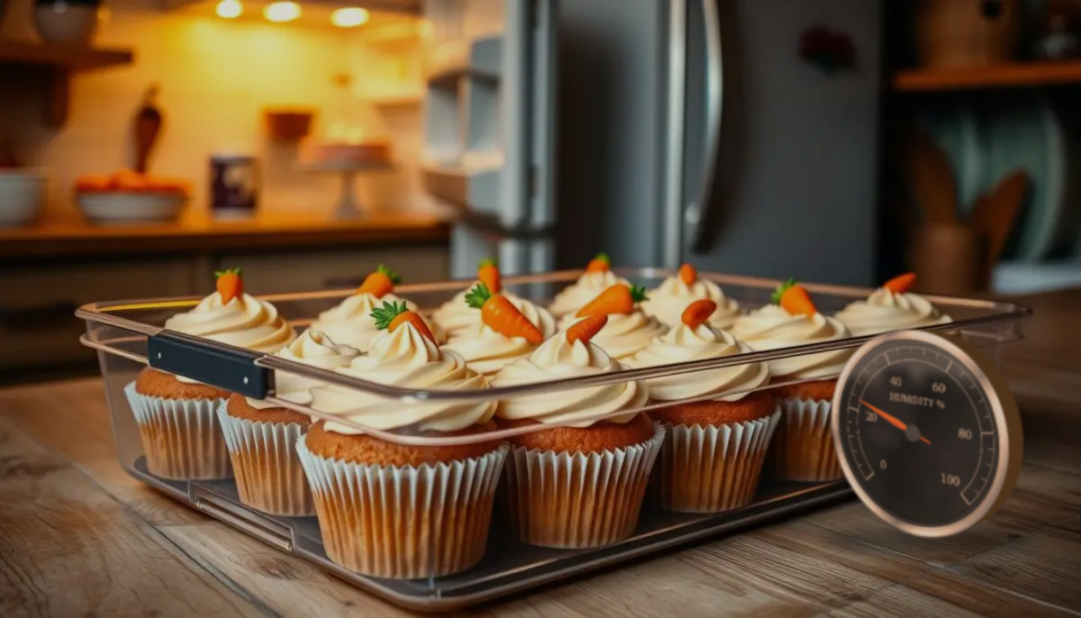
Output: 24 (%)
